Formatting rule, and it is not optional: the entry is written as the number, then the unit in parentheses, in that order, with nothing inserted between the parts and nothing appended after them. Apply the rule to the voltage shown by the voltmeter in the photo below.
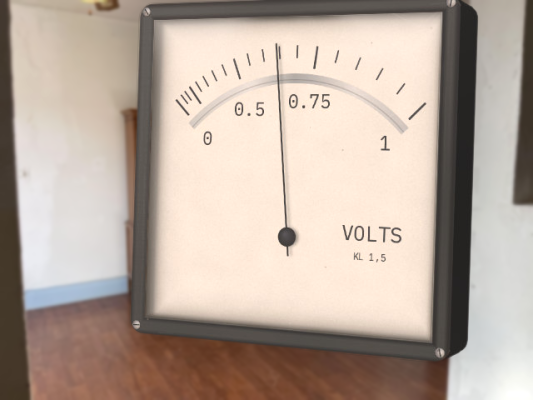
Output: 0.65 (V)
